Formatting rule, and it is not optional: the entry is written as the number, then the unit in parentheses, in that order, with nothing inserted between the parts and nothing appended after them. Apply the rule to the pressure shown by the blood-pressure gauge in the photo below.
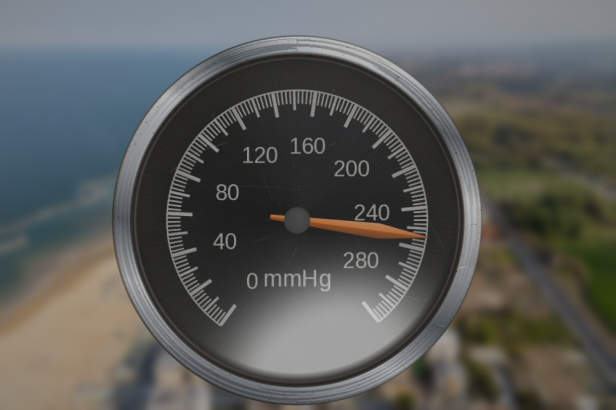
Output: 254 (mmHg)
